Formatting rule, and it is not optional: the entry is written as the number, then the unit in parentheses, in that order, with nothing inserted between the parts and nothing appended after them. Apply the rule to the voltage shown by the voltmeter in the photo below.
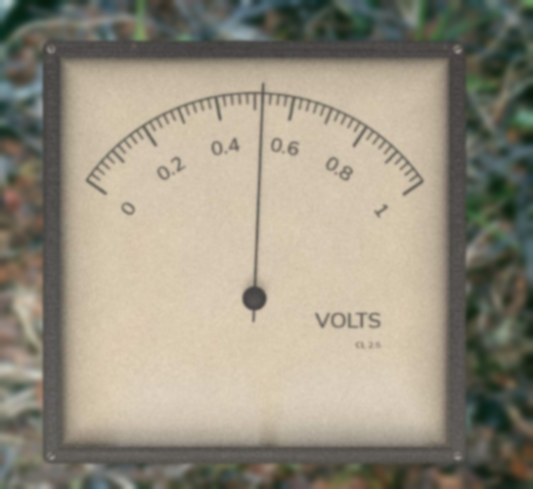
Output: 0.52 (V)
